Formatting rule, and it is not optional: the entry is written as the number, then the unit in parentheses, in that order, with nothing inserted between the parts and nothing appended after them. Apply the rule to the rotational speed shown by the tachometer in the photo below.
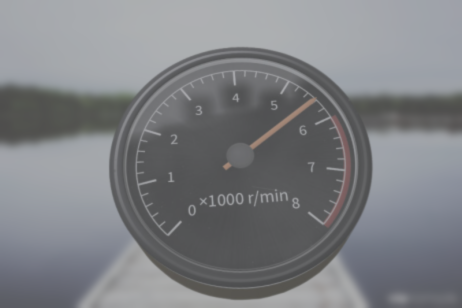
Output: 5600 (rpm)
